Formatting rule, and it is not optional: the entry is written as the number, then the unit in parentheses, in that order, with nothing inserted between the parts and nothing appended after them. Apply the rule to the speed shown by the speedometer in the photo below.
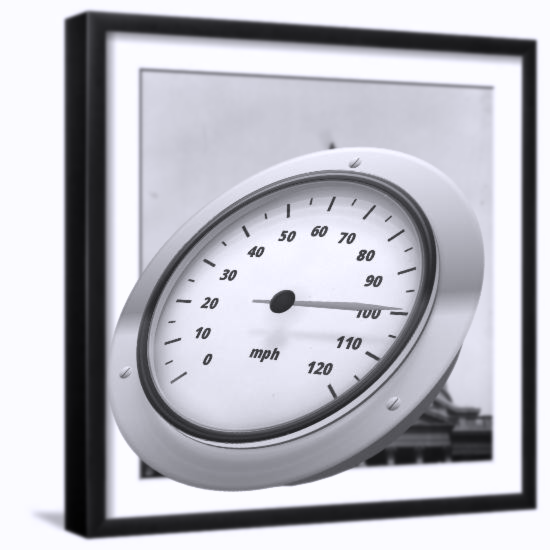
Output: 100 (mph)
